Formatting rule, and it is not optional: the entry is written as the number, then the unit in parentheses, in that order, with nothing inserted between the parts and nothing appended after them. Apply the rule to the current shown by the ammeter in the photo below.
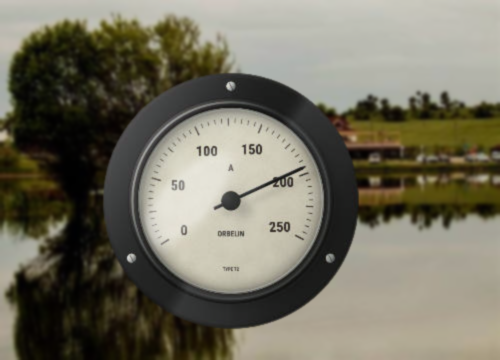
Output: 195 (A)
